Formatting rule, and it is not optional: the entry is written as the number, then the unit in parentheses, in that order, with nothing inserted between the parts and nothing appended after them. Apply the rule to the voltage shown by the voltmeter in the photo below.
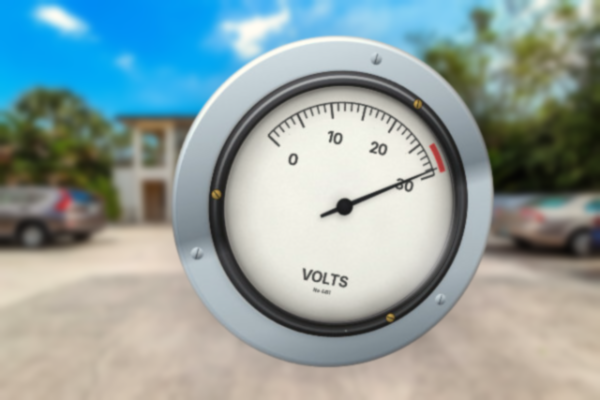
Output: 29 (V)
